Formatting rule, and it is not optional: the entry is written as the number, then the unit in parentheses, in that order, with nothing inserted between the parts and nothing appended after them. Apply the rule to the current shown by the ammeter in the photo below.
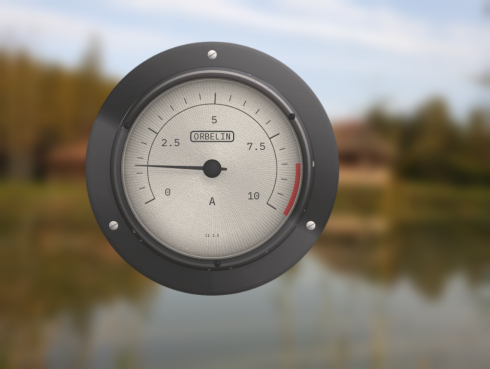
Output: 1.25 (A)
